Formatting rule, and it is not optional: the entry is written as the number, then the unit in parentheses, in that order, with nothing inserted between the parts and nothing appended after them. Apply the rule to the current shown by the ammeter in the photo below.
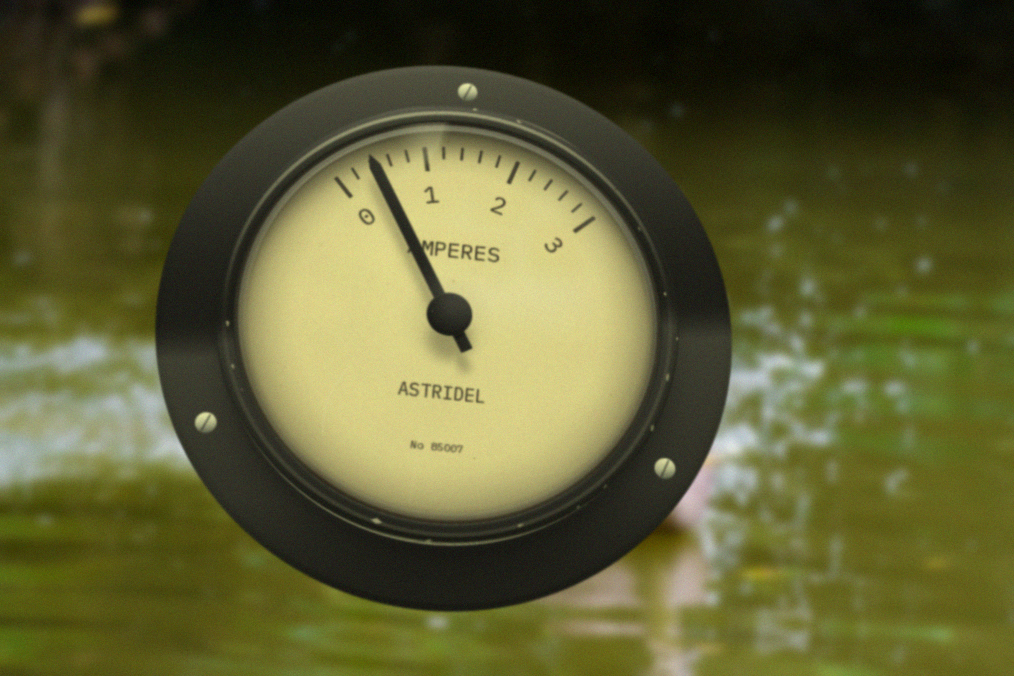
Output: 0.4 (A)
